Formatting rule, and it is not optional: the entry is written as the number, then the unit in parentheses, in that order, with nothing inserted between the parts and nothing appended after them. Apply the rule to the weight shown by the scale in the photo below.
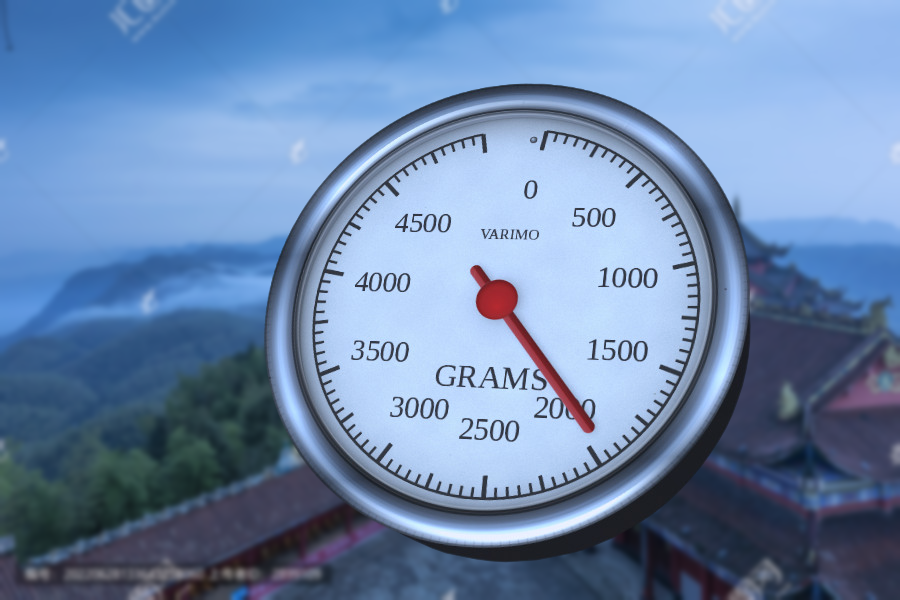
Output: 1950 (g)
